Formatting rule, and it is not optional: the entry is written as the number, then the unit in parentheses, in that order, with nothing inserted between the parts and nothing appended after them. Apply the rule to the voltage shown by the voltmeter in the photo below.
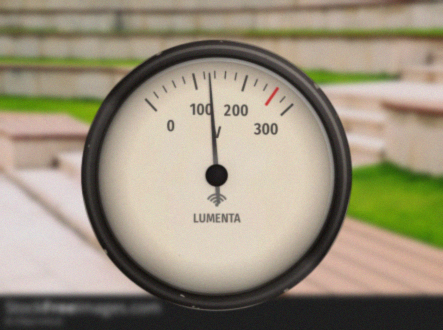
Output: 130 (V)
